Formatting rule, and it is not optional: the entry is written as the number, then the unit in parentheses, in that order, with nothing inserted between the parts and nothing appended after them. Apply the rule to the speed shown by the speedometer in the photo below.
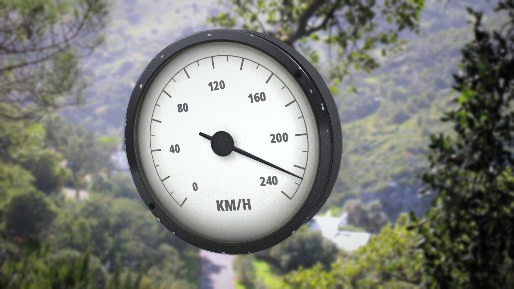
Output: 225 (km/h)
